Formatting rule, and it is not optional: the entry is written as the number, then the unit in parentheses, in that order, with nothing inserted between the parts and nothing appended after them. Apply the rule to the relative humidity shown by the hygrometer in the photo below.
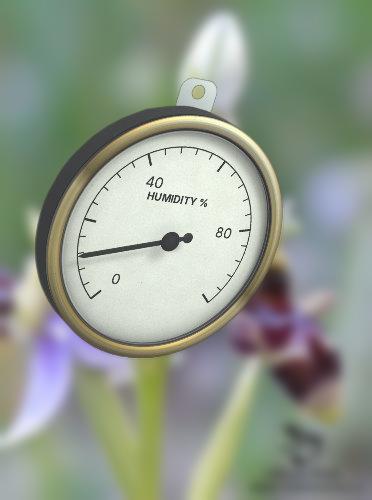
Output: 12 (%)
